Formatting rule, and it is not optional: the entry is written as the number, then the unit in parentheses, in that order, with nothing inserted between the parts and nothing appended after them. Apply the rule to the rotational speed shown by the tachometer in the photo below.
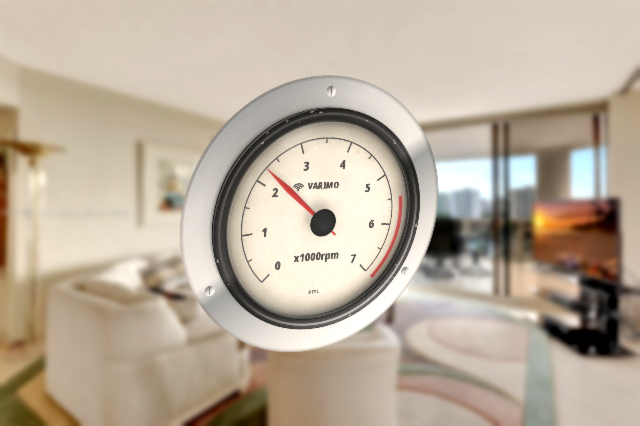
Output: 2250 (rpm)
